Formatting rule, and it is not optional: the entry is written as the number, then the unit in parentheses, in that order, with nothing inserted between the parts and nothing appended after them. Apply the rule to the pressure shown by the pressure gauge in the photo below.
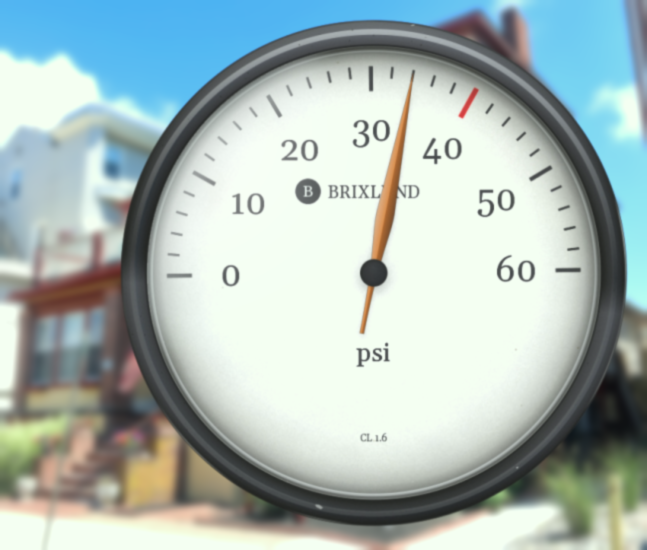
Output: 34 (psi)
